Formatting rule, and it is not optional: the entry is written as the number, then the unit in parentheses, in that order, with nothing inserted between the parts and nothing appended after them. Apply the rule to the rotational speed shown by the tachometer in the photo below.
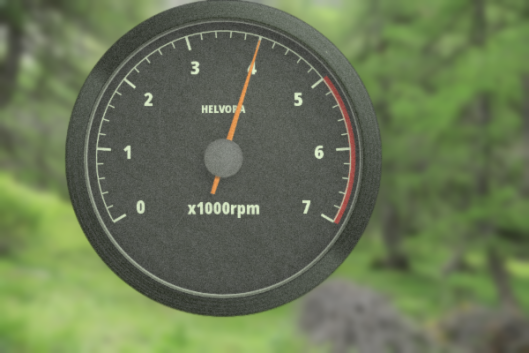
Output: 4000 (rpm)
